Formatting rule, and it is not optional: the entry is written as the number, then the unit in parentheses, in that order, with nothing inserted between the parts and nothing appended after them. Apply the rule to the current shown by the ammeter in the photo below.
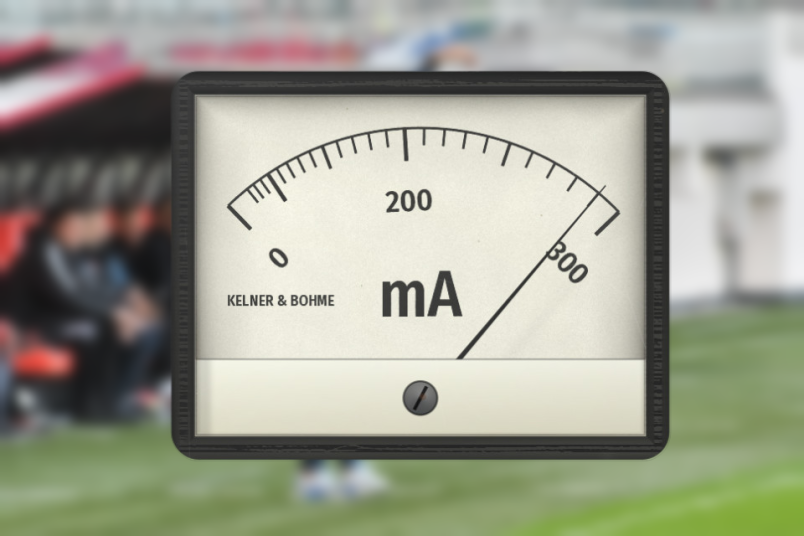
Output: 290 (mA)
